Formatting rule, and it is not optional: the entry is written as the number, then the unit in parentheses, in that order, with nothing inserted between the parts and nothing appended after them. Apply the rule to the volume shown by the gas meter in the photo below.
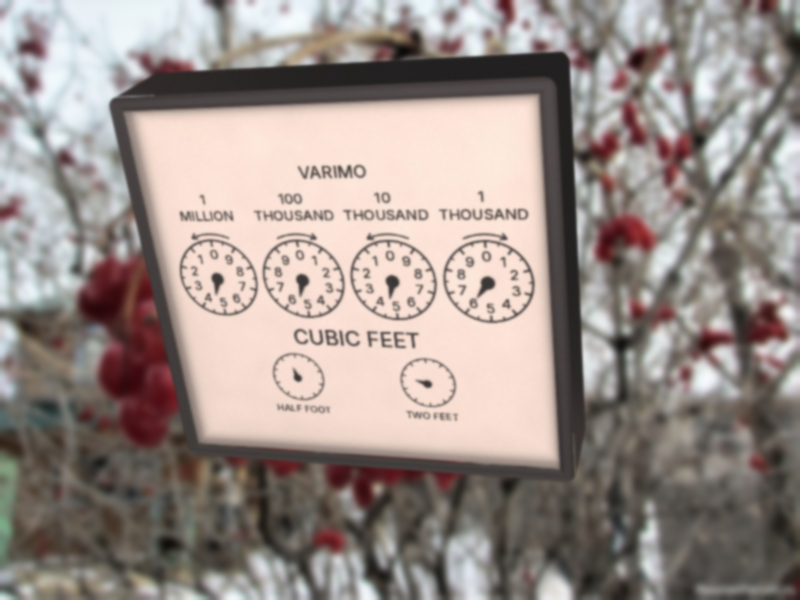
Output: 454600 (ft³)
